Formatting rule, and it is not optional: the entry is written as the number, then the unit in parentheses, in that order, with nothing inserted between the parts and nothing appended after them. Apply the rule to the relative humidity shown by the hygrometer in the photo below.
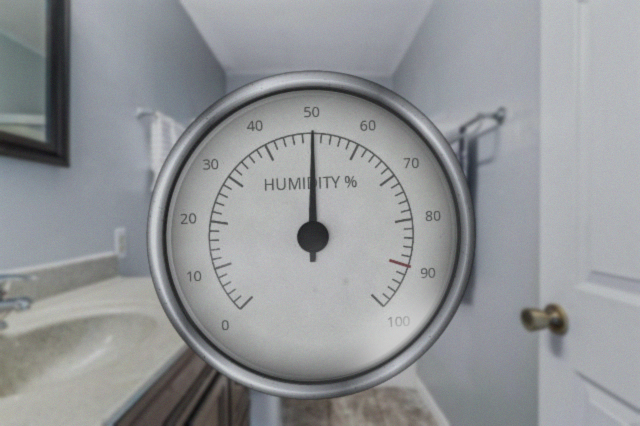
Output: 50 (%)
